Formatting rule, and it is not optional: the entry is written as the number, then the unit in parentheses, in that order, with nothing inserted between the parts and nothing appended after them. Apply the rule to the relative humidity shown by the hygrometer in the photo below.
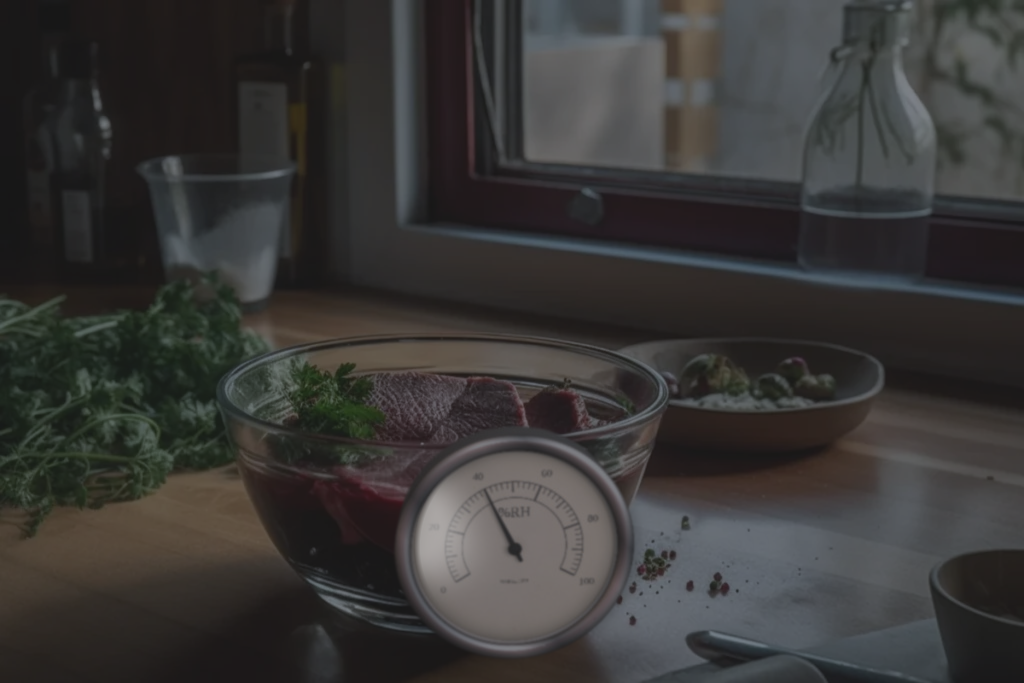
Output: 40 (%)
